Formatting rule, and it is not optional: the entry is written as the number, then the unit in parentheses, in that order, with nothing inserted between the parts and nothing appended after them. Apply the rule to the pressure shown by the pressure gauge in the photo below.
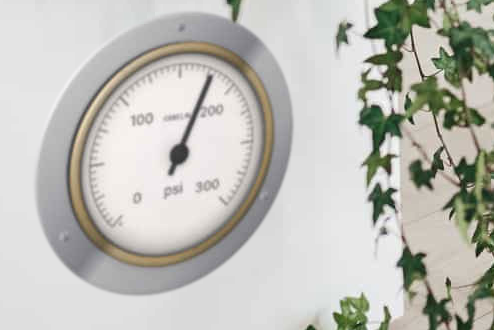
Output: 175 (psi)
